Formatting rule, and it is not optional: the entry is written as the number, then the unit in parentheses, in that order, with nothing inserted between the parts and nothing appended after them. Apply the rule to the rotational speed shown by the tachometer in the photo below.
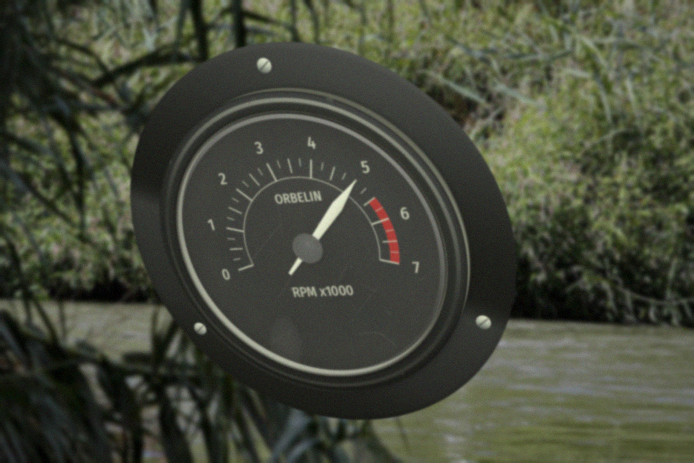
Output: 5000 (rpm)
